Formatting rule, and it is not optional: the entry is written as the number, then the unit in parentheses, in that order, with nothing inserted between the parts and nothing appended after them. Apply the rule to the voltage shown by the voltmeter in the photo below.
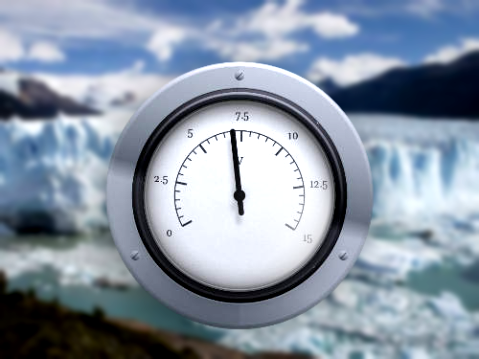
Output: 7 (V)
